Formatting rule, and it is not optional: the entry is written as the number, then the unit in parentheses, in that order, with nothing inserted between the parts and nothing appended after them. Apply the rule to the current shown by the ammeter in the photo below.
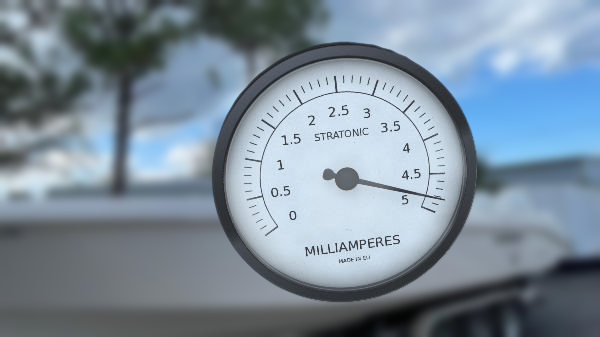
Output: 4.8 (mA)
